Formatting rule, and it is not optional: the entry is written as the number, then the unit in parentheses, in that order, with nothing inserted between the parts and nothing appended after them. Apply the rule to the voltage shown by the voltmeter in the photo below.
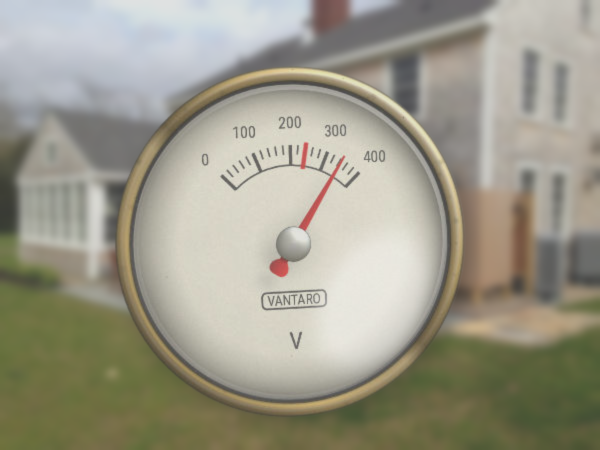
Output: 340 (V)
